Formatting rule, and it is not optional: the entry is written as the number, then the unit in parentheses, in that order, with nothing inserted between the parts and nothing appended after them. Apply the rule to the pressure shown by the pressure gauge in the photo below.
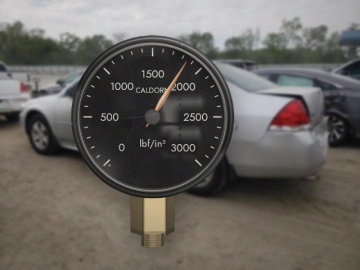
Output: 1850 (psi)
